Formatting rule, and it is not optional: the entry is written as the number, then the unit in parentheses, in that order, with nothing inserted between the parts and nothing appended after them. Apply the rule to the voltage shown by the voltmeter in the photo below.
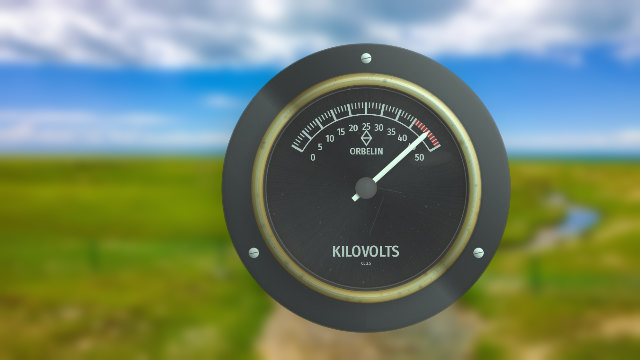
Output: 45 (kV)
